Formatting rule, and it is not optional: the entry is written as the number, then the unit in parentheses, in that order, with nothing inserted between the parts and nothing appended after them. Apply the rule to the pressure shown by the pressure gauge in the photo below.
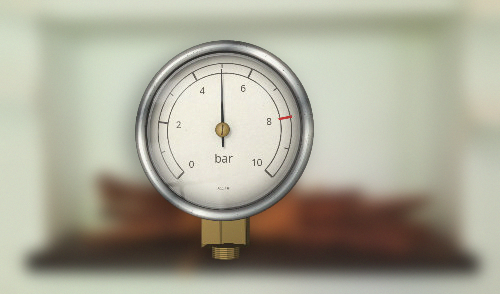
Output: 5 (bar)
